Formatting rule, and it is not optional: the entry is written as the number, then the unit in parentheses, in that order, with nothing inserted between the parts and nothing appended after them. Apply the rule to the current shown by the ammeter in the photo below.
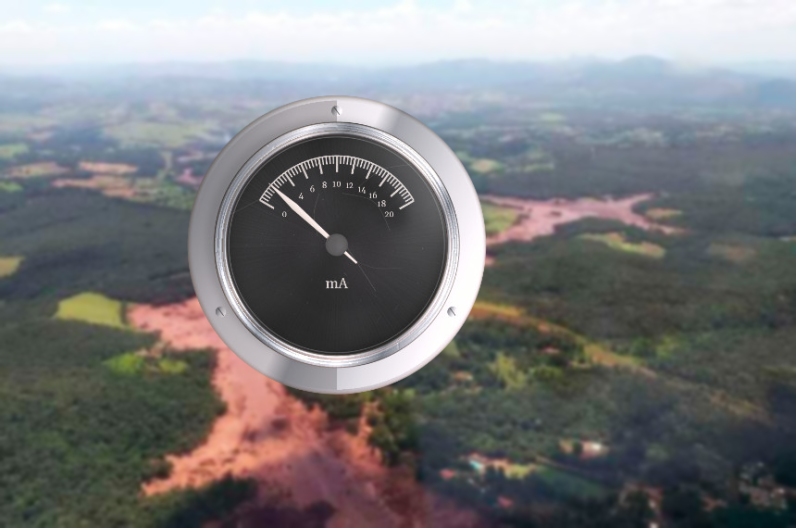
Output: 2 (mA)
